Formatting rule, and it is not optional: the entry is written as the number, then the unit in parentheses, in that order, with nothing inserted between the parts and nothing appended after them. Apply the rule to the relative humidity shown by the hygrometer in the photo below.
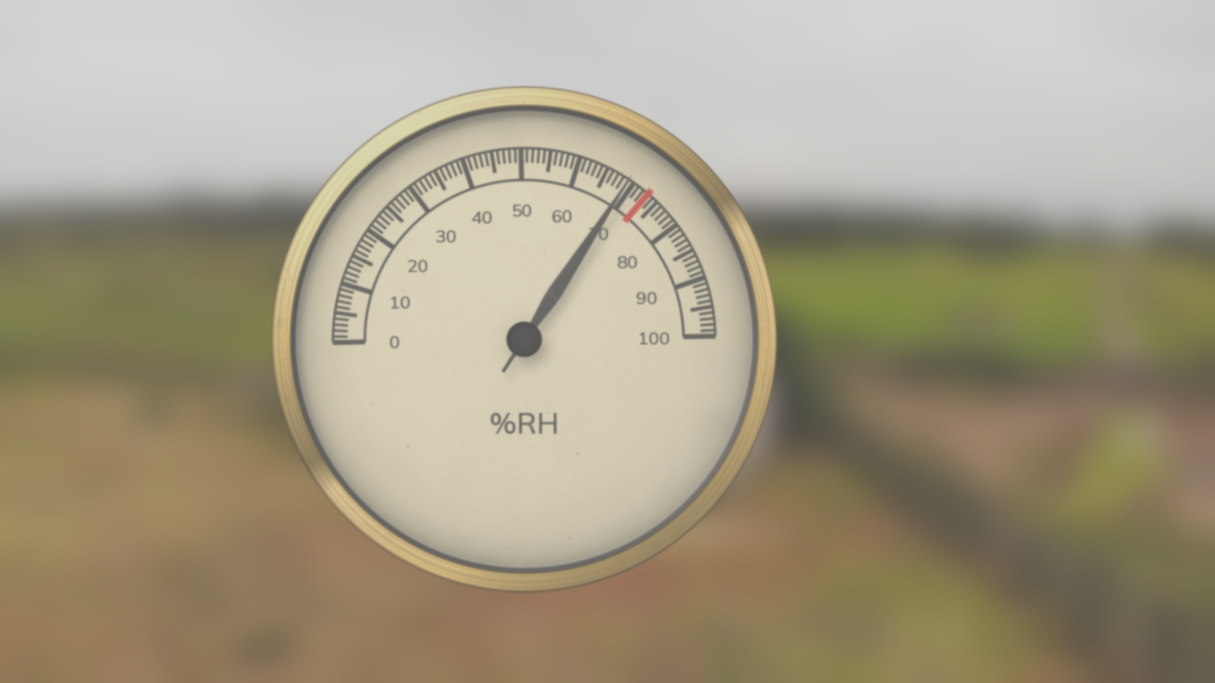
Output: 69 (%)
